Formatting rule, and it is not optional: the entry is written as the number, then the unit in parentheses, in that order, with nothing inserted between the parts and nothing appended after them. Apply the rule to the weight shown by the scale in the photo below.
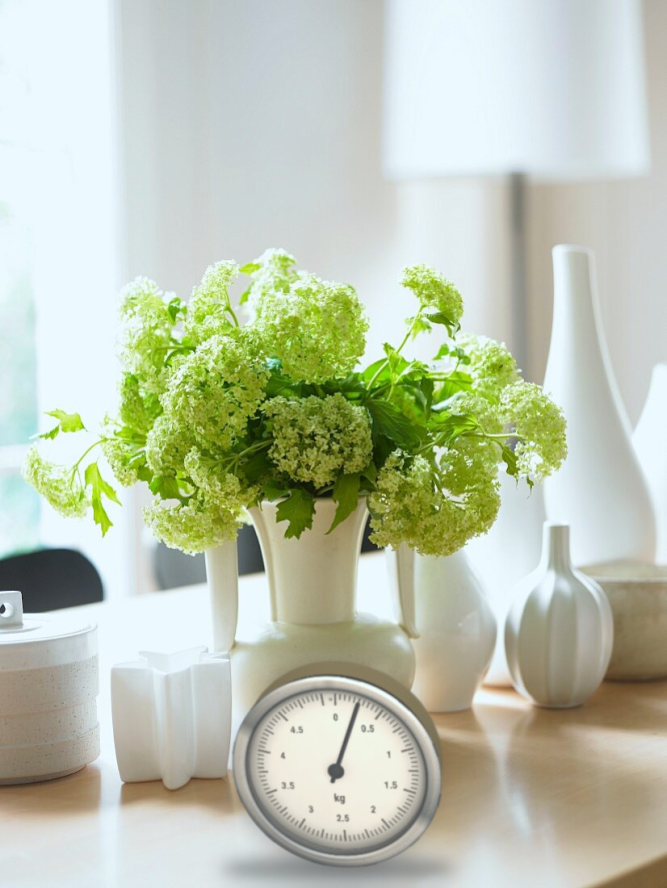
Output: 0.25 (kg)
